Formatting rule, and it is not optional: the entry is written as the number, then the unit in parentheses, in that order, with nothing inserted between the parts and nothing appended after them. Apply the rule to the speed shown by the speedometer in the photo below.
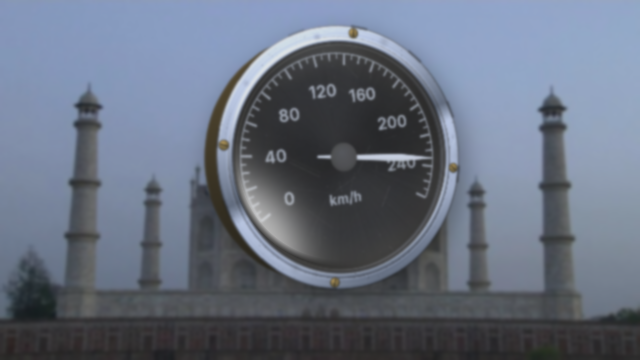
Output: 235 (km/h)
